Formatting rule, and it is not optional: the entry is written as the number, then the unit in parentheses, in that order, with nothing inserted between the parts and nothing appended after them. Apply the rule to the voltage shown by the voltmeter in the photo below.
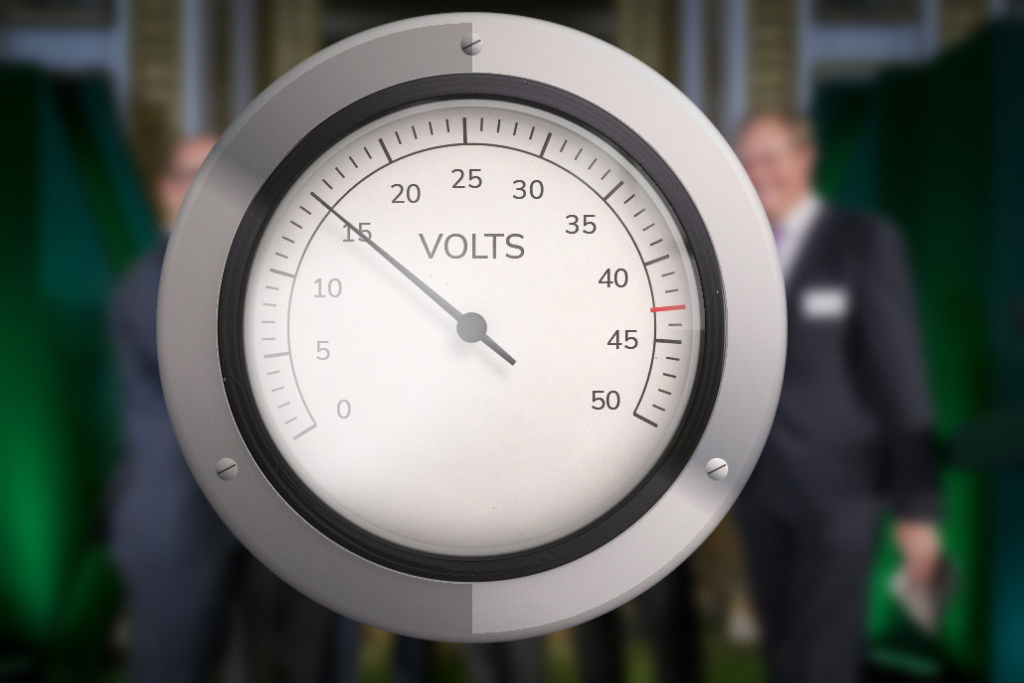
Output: 15 (V)
